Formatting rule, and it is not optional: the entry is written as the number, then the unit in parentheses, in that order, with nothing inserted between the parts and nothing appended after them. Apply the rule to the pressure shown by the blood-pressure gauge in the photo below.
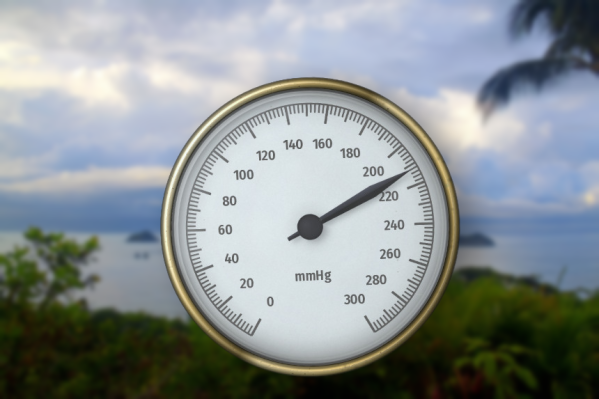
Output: 212 (mmHg)
